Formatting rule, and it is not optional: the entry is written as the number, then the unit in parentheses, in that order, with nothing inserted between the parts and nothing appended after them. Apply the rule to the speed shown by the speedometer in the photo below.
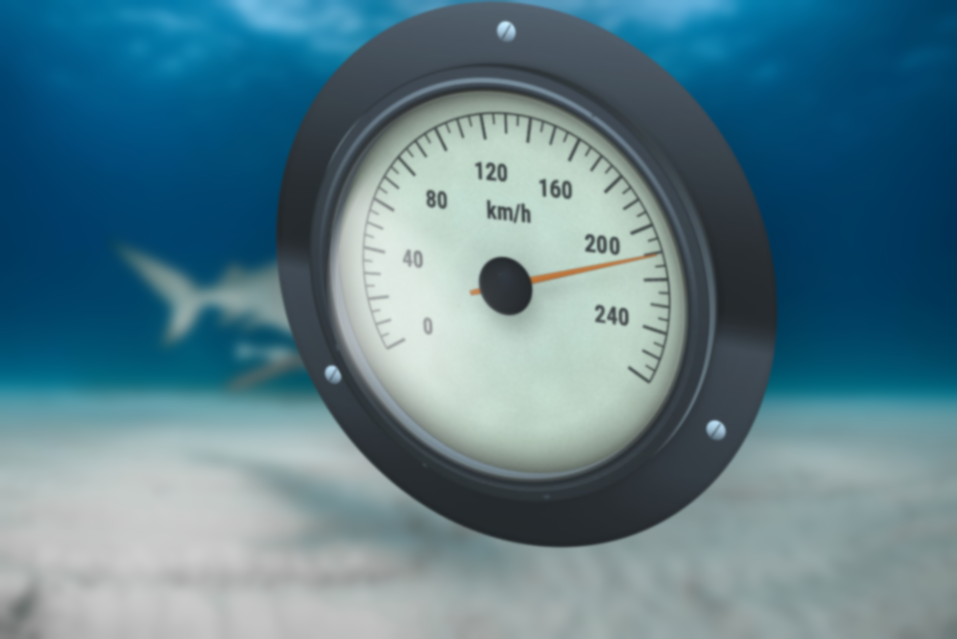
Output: 210 (km/h)
